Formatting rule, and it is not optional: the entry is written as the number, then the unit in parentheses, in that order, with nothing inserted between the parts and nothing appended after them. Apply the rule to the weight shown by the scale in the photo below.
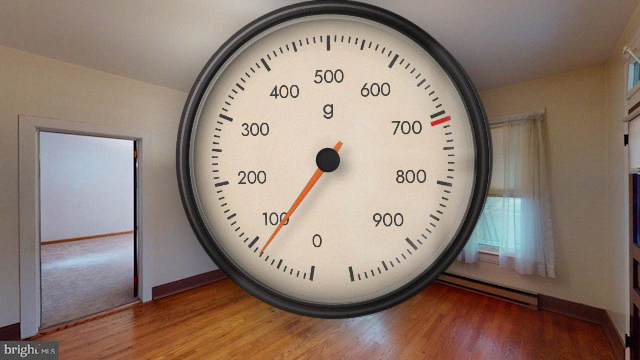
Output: 80 (g)
